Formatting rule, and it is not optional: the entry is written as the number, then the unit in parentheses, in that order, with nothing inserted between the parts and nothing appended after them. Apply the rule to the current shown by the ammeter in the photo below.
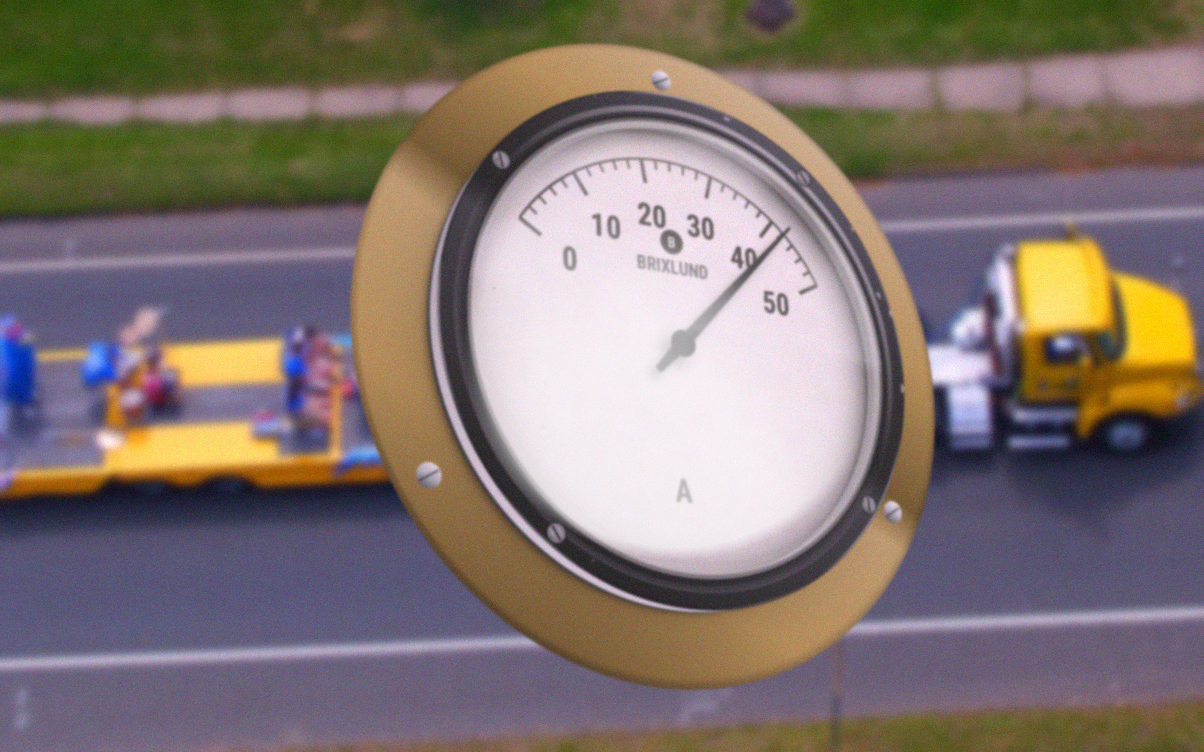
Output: 42 (A)
